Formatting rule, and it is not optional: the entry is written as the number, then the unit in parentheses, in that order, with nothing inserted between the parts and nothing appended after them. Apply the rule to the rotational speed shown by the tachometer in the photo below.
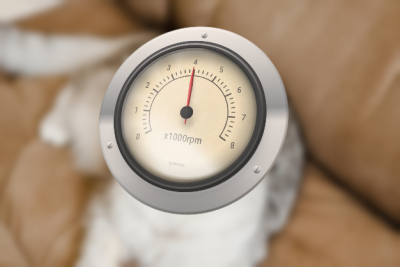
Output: 4000 (rpm)
